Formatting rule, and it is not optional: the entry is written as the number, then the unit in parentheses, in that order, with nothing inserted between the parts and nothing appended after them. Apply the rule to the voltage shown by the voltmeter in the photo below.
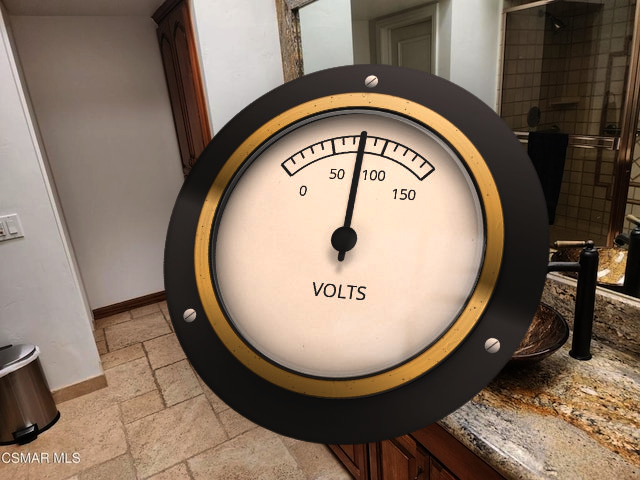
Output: 80 (V)
